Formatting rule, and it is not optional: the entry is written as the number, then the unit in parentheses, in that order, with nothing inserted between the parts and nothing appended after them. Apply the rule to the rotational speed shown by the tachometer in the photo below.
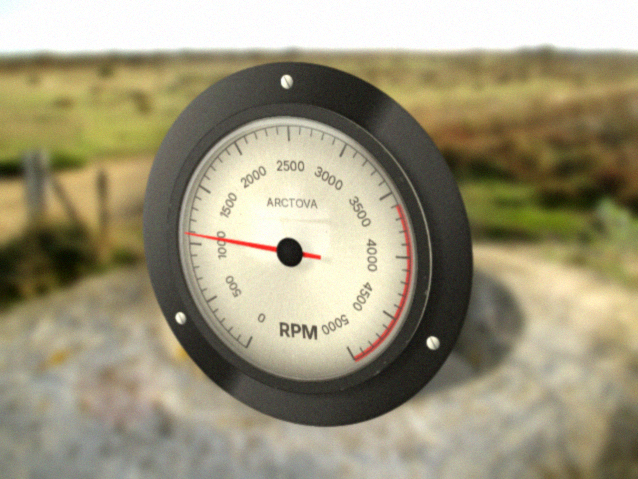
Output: 1100 (rpm)
